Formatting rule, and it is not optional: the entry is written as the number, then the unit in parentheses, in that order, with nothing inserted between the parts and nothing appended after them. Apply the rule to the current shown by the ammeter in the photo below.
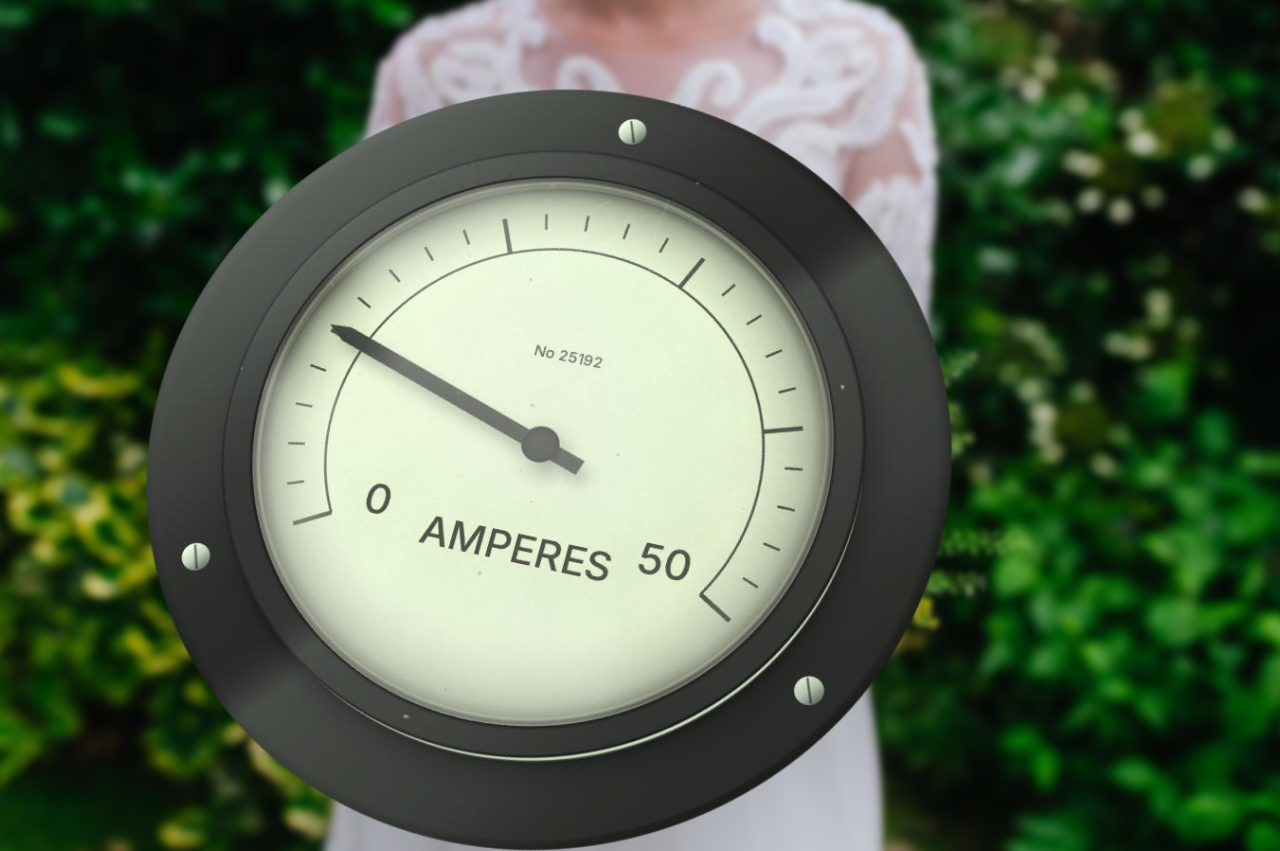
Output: 10 (A)
